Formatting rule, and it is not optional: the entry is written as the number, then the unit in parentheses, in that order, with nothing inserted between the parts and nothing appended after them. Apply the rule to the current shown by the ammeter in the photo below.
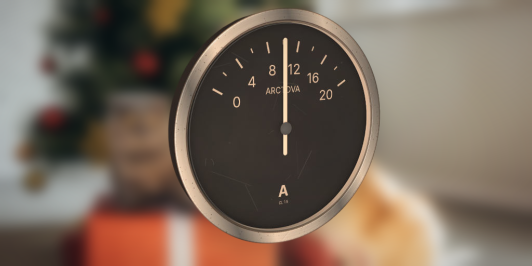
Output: 10 (A)
